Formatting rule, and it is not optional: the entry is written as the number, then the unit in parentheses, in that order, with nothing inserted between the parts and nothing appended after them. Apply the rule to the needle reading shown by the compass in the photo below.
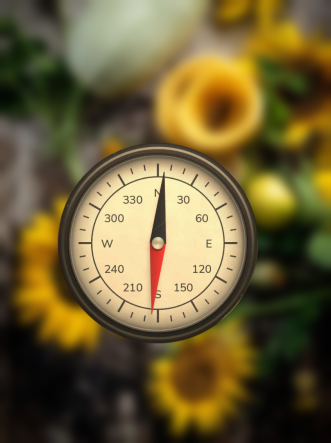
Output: 185 (°)
